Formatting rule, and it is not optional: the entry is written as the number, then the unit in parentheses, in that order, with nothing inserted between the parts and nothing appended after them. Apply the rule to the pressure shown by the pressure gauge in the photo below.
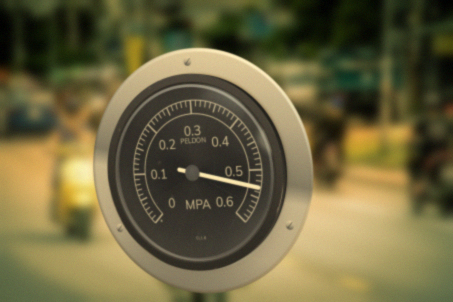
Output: 0.53 (MPa)
